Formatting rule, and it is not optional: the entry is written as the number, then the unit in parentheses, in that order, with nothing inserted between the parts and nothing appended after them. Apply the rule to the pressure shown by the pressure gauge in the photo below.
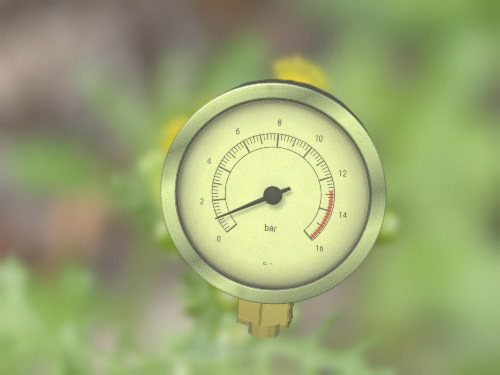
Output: 1 (bar)
